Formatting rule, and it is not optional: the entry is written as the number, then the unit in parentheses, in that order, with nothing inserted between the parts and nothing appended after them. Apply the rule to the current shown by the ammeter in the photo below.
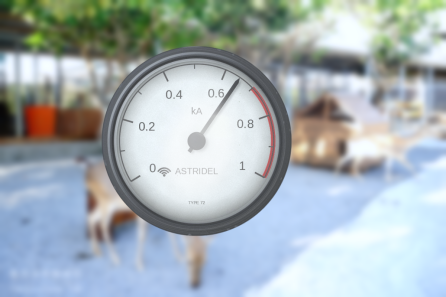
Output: 0.65 (kA)
